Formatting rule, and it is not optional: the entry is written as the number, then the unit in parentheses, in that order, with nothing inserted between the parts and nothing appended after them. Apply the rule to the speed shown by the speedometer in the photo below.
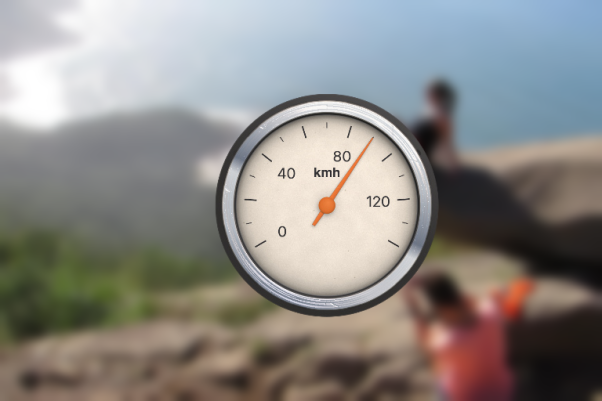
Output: 90 (km/h)
